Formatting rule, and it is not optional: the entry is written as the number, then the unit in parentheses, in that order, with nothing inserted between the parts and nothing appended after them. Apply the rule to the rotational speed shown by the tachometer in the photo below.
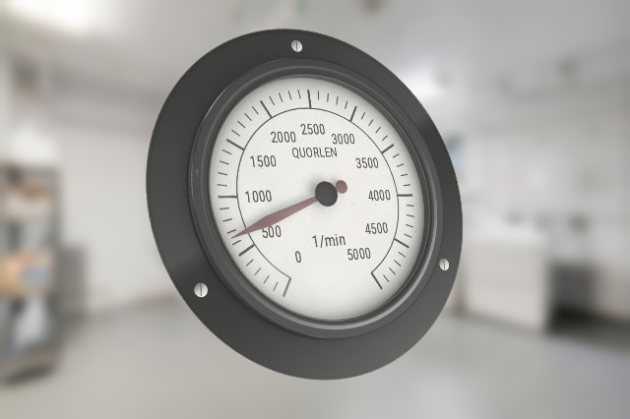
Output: 650 (rpm)
